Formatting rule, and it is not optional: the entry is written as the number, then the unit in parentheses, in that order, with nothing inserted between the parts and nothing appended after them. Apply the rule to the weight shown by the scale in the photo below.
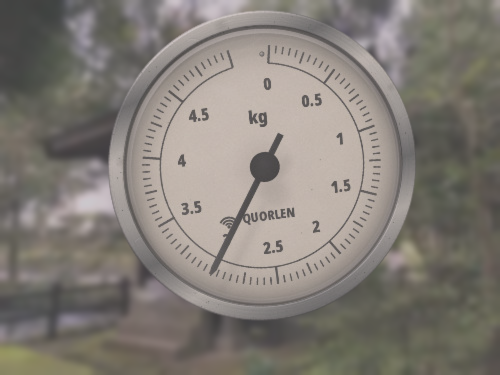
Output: 3 (kg)
